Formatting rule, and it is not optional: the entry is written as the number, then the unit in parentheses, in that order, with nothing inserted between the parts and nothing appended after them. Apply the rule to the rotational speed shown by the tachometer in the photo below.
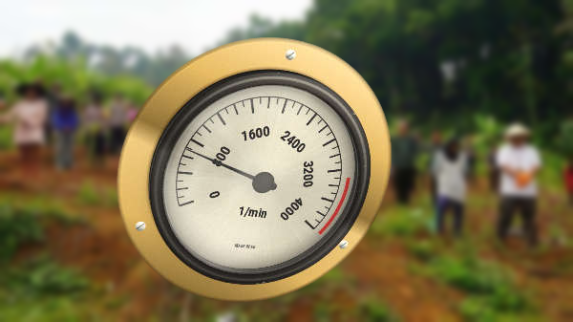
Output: 700 (rpm)
